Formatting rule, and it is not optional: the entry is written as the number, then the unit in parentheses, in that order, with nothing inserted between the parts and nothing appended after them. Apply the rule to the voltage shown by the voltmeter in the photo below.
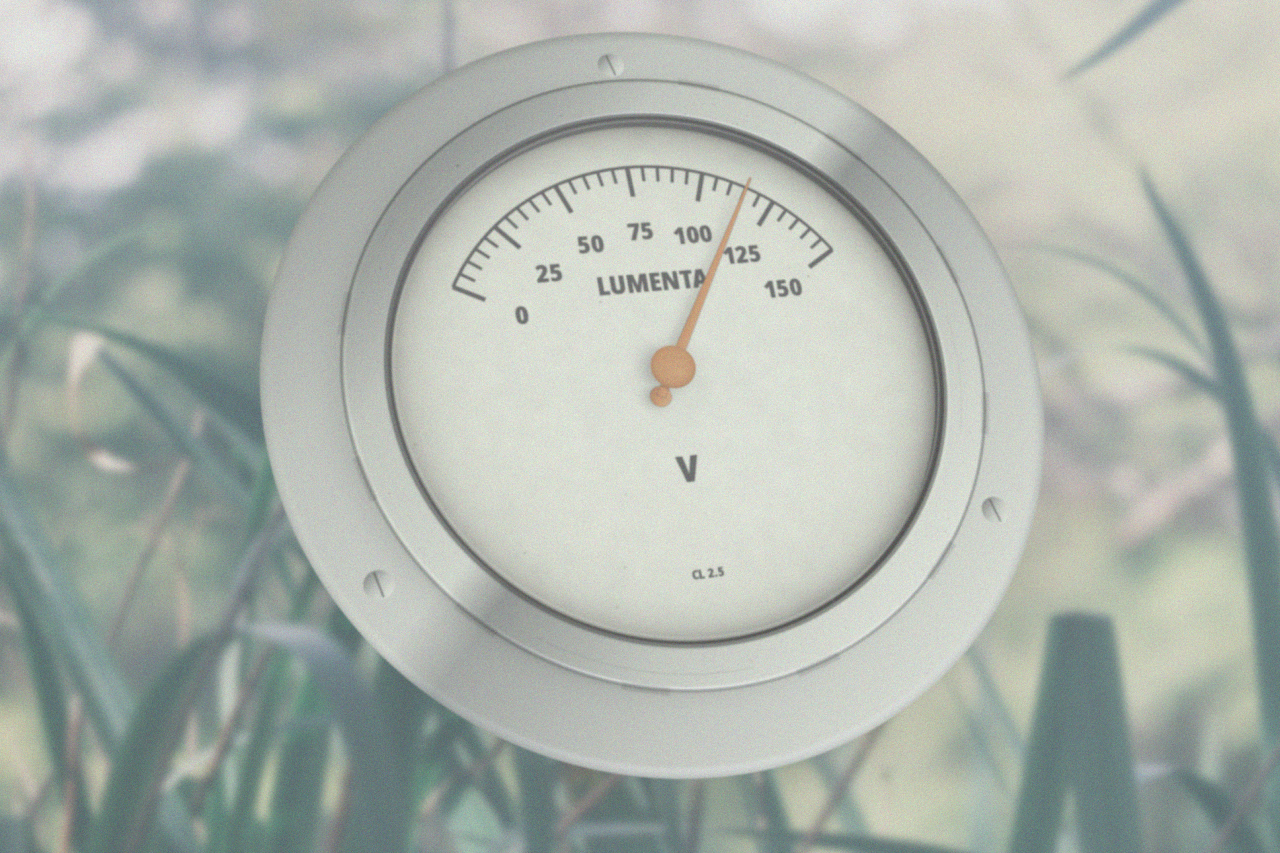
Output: 115 (V)
